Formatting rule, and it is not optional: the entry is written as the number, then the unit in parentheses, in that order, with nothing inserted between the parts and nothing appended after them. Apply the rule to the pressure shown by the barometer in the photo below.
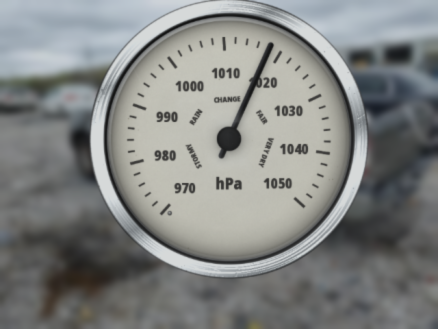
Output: 1018 (hPa)
